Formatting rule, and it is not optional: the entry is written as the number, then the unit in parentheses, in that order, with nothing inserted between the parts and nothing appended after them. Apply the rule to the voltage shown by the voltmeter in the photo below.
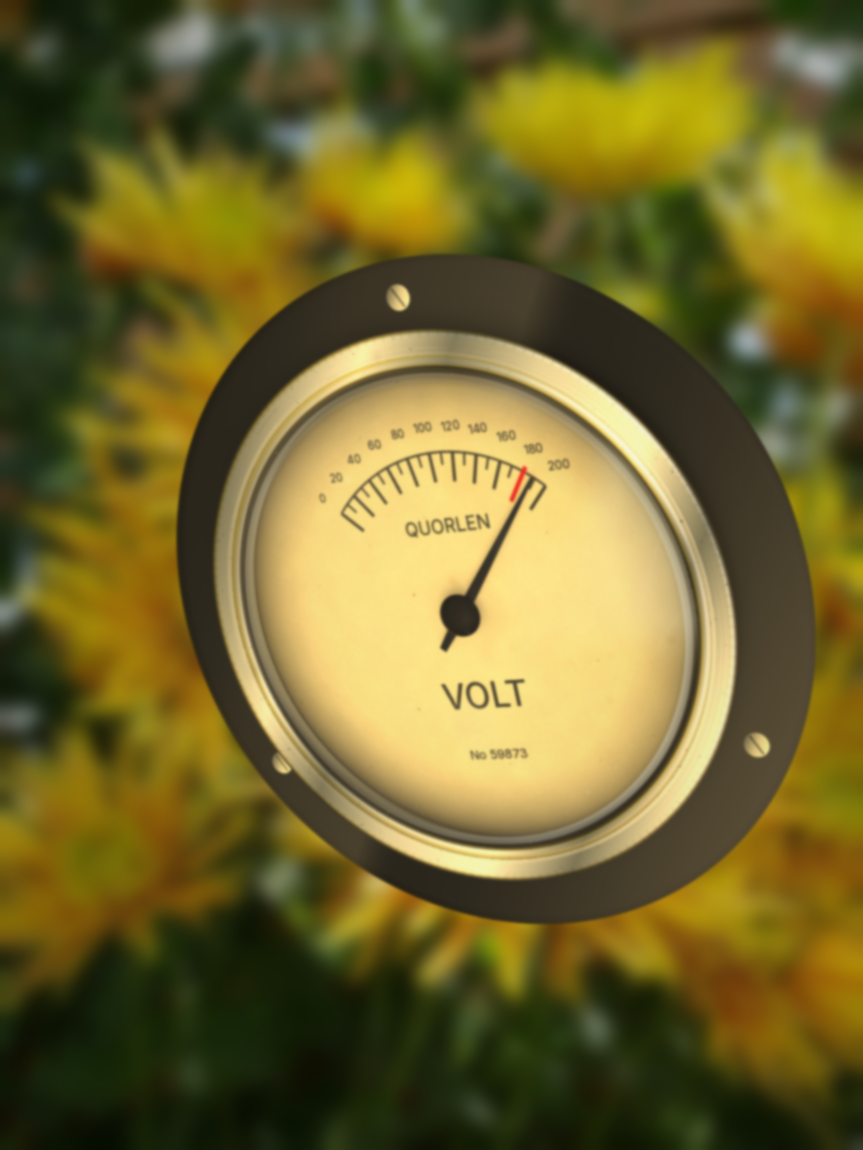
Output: 190 (V)
